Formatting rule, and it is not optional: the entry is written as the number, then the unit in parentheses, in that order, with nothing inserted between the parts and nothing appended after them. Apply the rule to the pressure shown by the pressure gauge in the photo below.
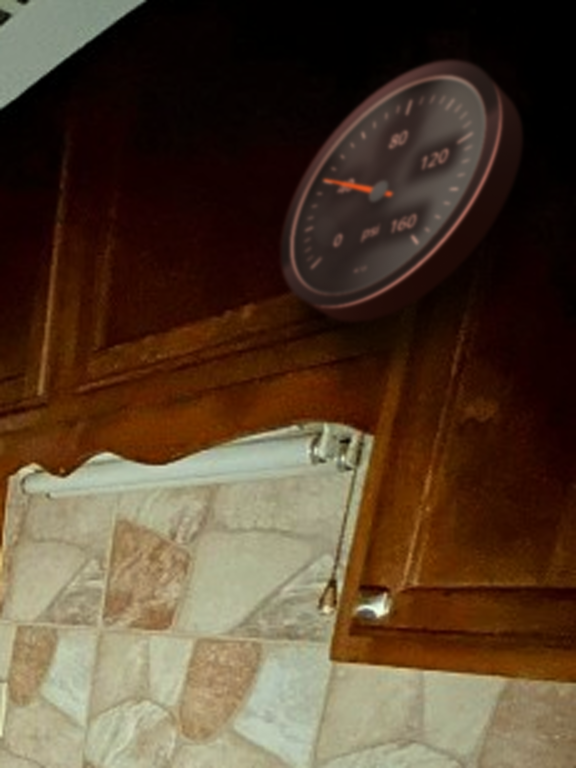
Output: 40 (psi)
